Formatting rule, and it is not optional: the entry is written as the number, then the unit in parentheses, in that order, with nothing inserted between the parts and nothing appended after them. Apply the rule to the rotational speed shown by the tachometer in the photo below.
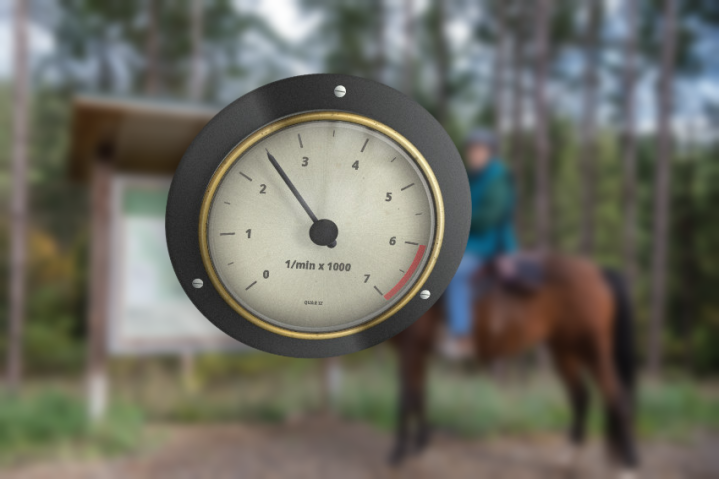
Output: 2500 (rpm)
